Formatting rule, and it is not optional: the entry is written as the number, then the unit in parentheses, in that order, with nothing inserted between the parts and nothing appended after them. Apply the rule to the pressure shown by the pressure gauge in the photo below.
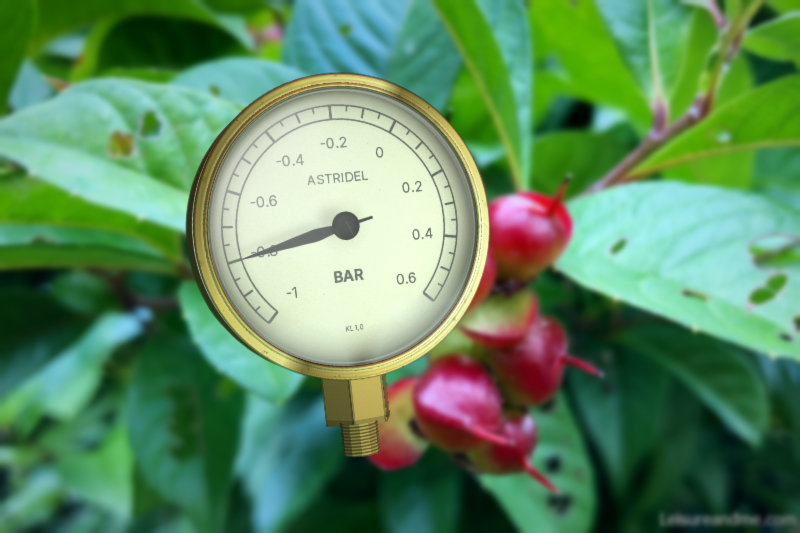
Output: -0.8 (bar)
